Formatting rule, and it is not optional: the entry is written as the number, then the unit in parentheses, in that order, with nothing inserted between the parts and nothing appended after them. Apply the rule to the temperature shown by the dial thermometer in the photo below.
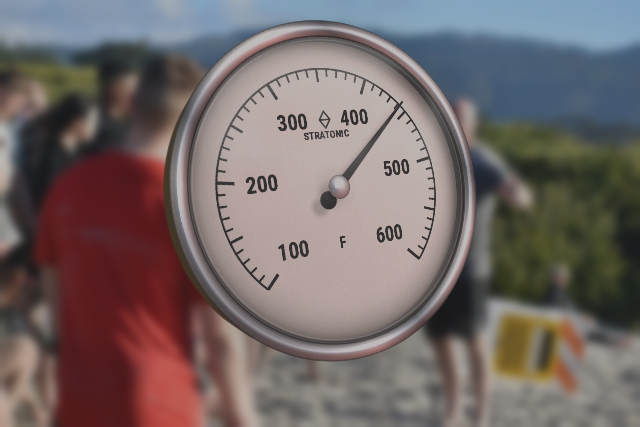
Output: 440 (°F)
